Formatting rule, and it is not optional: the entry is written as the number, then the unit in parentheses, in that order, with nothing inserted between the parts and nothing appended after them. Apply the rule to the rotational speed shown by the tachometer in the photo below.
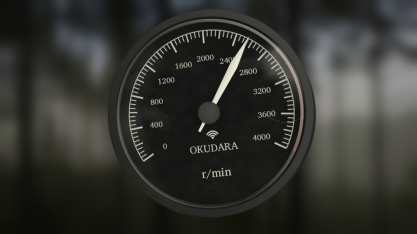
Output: 2550 (rpm)
